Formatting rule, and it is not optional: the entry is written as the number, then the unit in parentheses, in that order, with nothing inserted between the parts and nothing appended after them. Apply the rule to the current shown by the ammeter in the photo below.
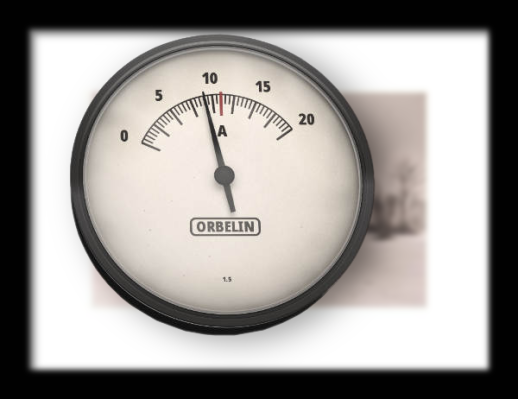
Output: 9 (A)
